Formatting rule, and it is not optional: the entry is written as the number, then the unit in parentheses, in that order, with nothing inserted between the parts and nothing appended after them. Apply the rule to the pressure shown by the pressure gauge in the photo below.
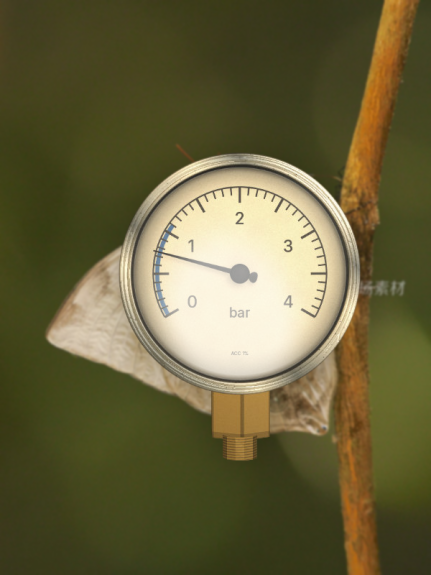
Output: 0.75 (bar)
